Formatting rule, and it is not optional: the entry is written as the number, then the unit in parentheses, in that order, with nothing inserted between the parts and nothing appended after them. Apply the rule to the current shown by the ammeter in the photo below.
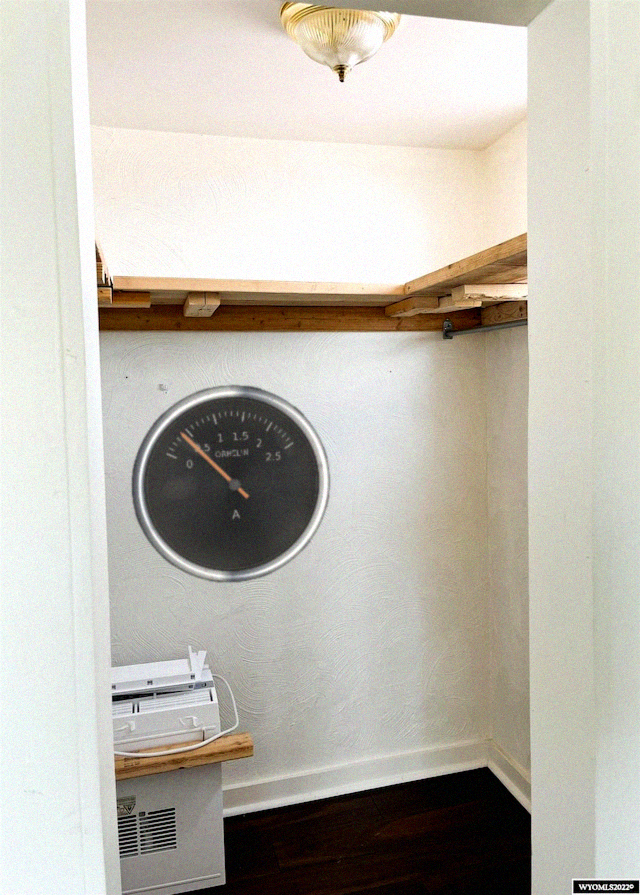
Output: 0.4 (A)
